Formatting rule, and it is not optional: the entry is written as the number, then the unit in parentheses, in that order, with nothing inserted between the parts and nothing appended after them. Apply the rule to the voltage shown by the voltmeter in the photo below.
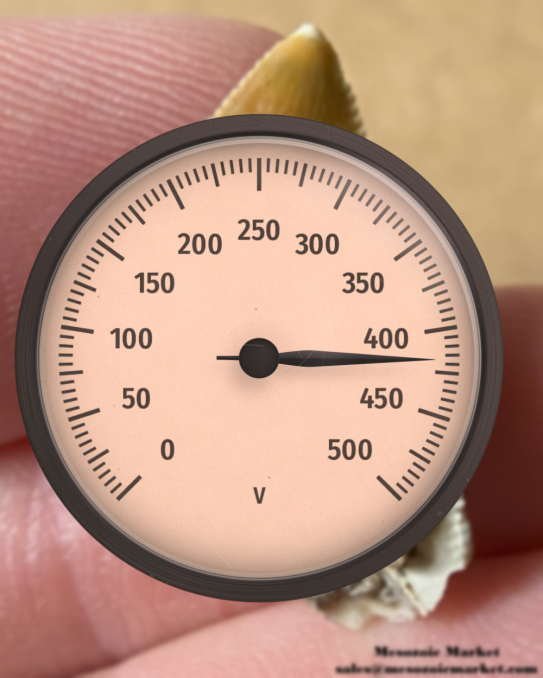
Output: 417.5 (V)
